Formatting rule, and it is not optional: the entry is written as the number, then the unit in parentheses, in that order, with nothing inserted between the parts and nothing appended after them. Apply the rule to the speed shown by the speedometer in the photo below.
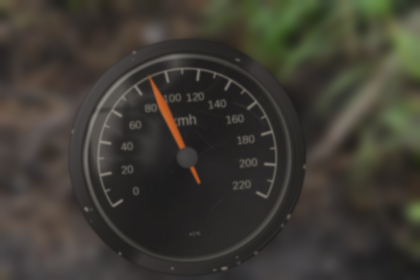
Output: 90 (km/h)
